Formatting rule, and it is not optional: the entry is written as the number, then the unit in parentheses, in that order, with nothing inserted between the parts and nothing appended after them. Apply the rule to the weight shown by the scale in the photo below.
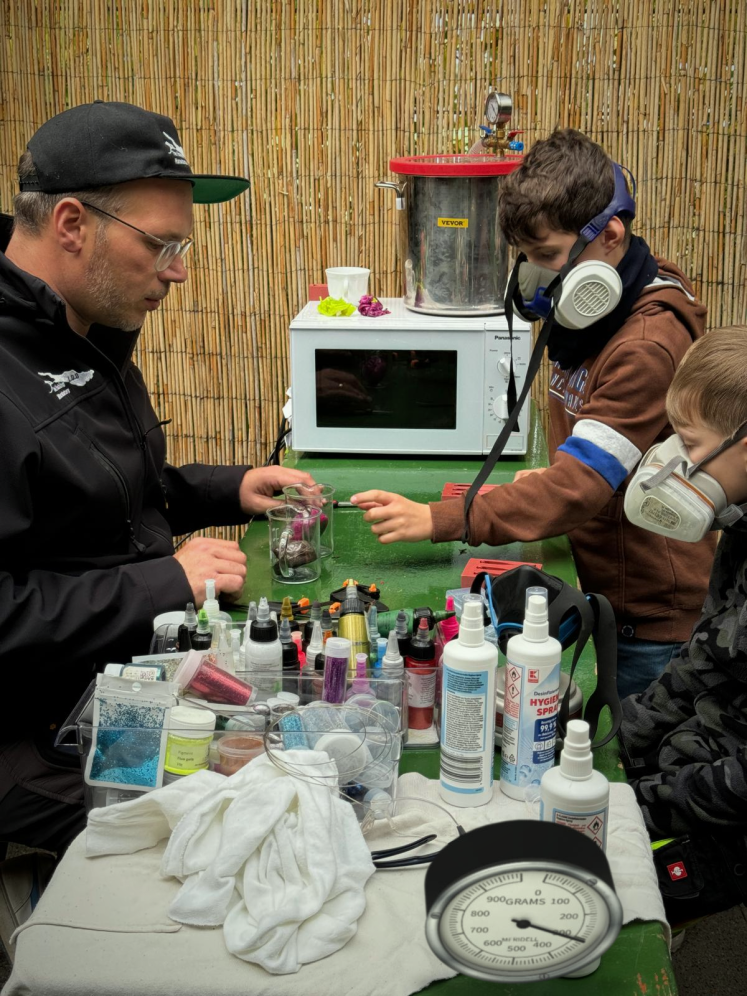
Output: 300 (g)
